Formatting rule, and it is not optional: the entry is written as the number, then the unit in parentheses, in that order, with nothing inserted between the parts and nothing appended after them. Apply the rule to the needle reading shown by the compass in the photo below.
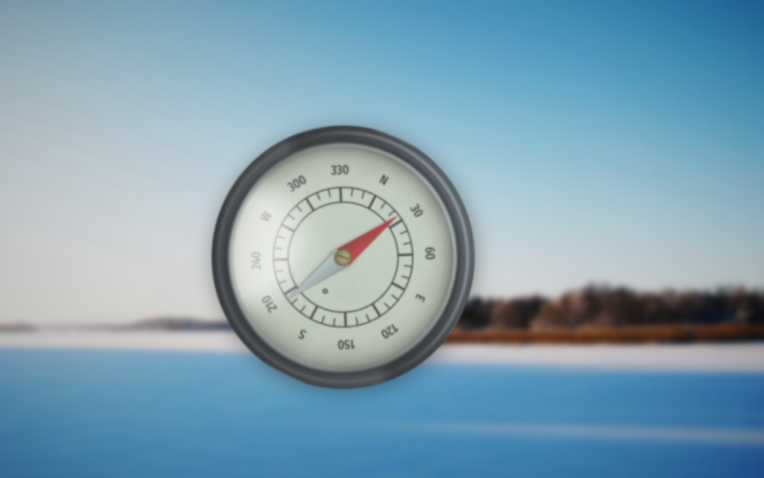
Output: 25 (°)
